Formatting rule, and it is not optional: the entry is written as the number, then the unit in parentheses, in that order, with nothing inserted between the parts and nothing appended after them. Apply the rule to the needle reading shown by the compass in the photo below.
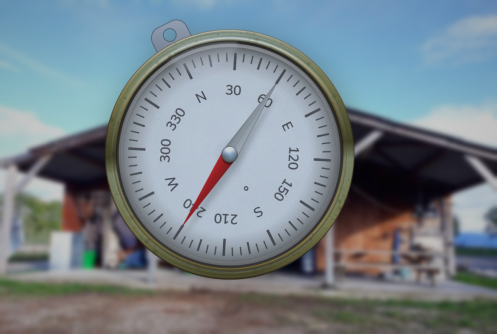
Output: 240 (°)
